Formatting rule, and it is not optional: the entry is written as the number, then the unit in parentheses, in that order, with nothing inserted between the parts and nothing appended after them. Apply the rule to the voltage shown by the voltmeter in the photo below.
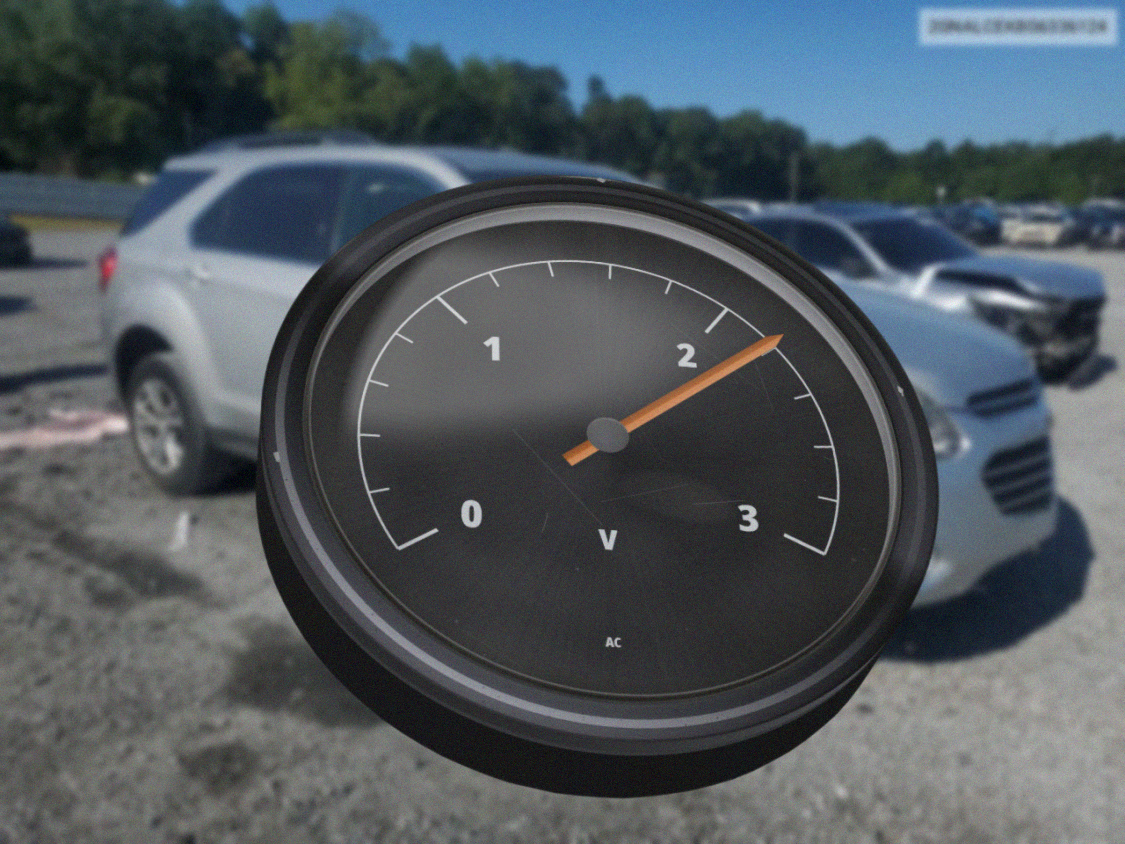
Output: 2.2 (V)
